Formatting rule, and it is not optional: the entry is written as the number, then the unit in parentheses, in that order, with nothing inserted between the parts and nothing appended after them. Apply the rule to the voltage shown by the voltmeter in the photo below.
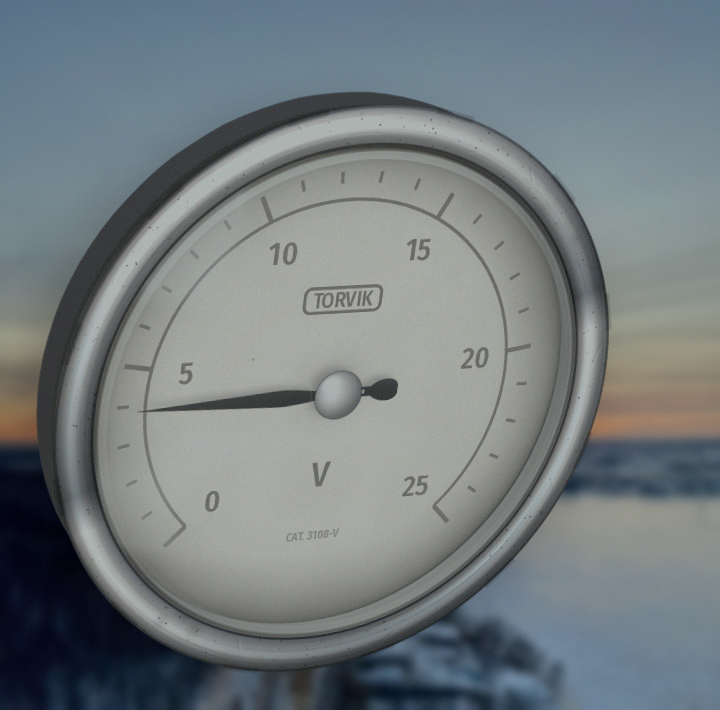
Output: 4 (V)
